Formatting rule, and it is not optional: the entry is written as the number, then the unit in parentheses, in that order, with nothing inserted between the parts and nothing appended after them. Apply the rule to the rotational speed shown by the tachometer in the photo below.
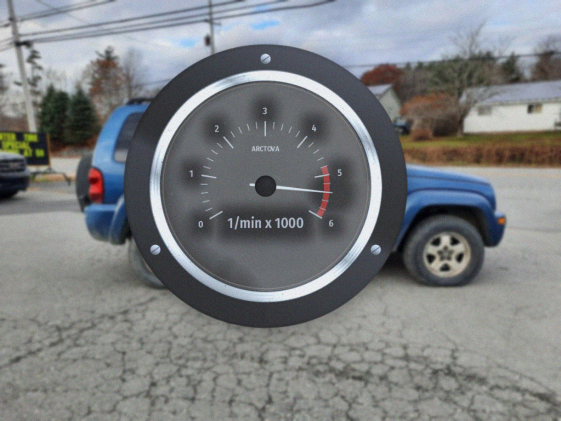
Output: 5400 (rpm)
